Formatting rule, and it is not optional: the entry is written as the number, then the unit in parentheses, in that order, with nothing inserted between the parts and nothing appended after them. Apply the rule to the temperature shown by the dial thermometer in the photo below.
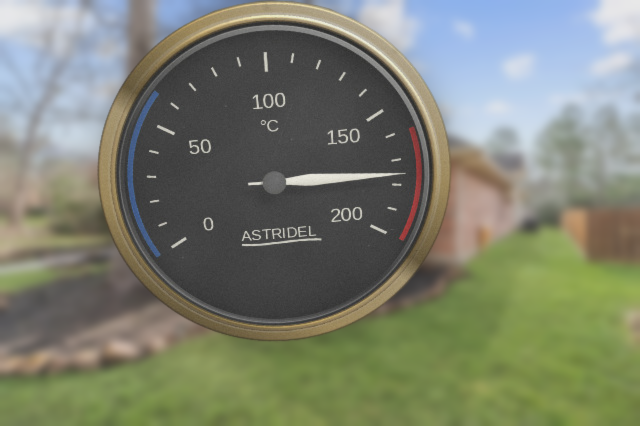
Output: 175 (°C)
